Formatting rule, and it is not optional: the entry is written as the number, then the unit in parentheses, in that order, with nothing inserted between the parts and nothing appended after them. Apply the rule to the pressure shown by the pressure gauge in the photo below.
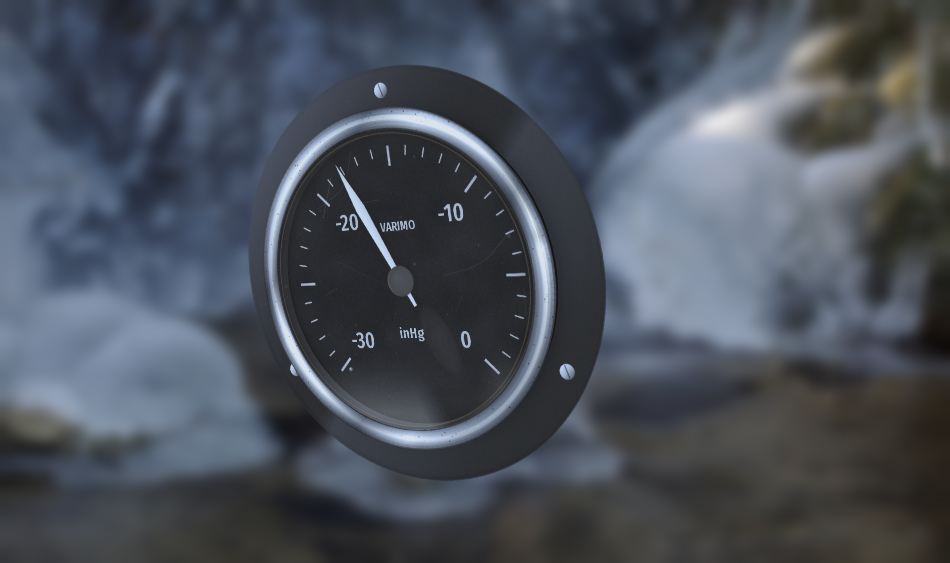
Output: -18 (inHg)
